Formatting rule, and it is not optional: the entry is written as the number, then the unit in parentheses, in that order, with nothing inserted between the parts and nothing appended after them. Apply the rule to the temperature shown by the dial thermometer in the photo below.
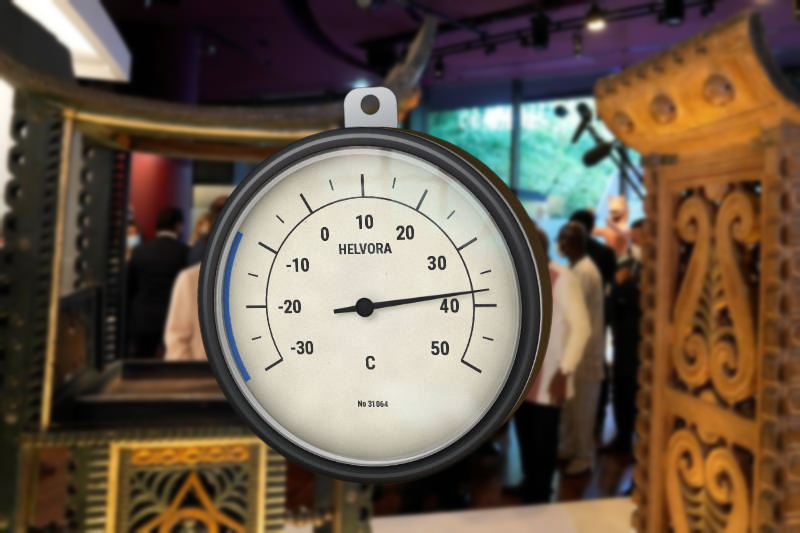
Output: 37.5 (°C)
